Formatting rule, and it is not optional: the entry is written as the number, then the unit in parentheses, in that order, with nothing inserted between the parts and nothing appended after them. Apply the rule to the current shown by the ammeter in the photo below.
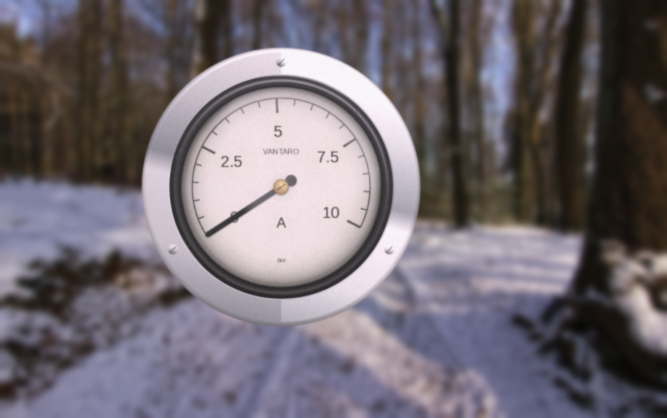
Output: 0 (A)
